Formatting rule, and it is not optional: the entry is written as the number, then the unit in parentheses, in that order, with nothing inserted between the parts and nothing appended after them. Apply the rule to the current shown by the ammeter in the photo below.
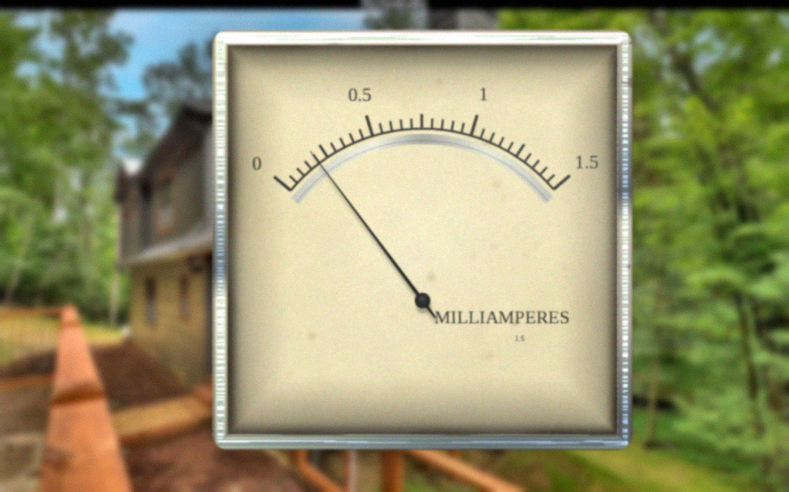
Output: 0.2 (mA)
